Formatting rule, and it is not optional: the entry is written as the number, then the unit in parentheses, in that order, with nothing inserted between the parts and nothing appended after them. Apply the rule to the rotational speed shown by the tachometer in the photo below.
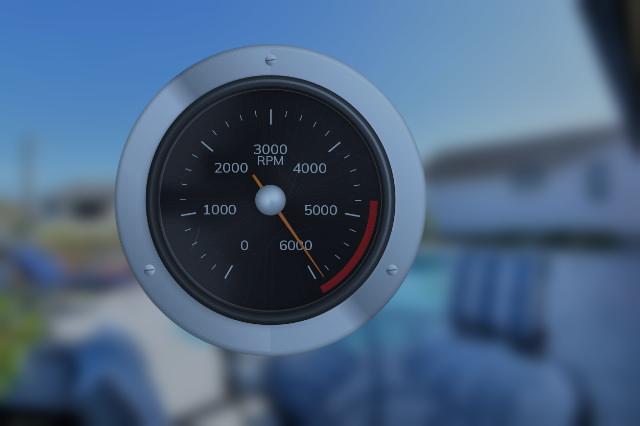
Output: 5900 (rpm)
